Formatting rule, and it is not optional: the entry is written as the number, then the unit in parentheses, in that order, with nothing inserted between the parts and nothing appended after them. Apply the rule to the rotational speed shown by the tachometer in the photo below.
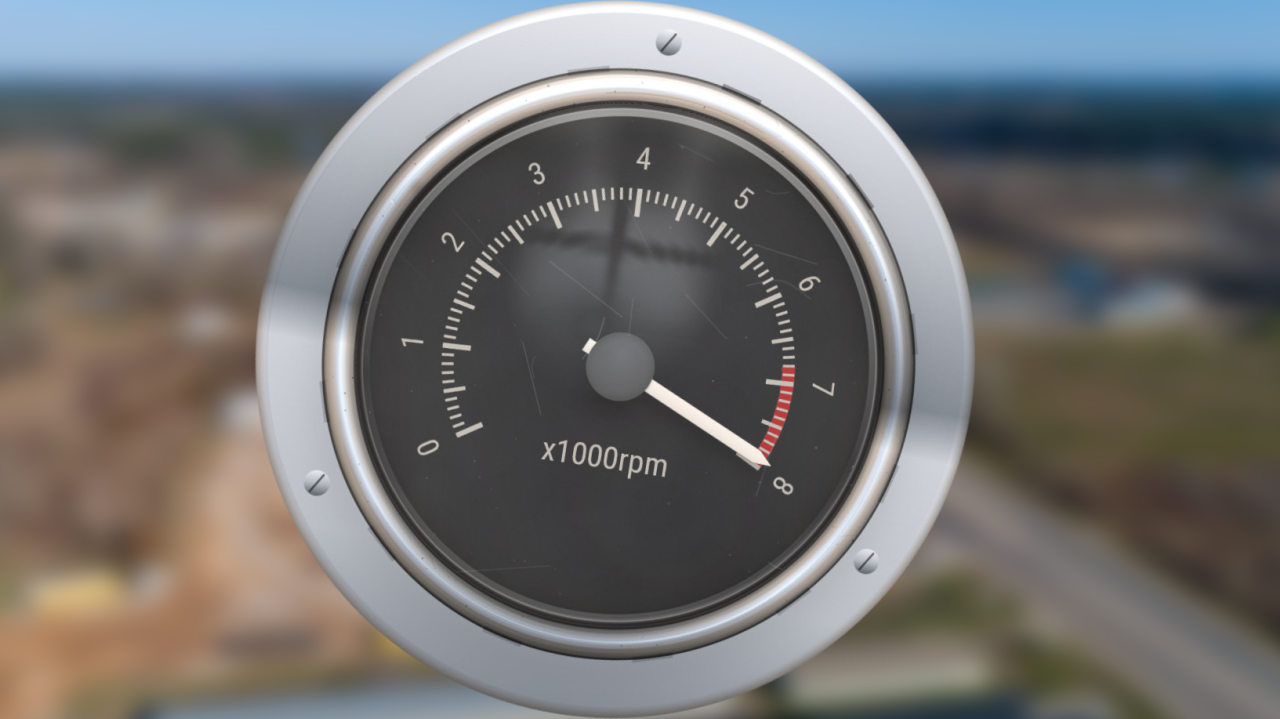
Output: 7900 (rpm)
